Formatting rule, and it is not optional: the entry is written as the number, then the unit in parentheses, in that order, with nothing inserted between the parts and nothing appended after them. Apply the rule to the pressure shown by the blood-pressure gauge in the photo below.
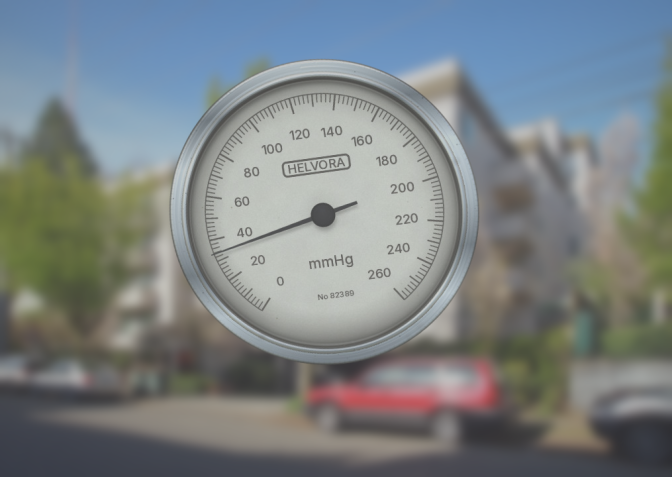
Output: 34 (mmHg)
